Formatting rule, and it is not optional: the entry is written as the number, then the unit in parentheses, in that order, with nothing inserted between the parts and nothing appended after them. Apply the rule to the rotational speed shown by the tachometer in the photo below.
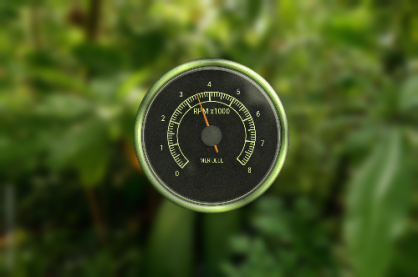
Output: 3500 (rpm)
